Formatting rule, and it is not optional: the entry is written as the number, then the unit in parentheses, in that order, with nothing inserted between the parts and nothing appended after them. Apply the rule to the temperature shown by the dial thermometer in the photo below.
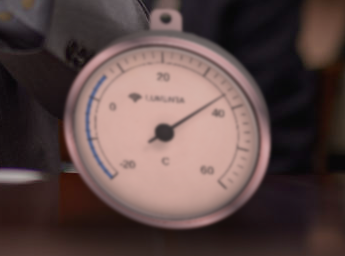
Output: 36 (°C)
